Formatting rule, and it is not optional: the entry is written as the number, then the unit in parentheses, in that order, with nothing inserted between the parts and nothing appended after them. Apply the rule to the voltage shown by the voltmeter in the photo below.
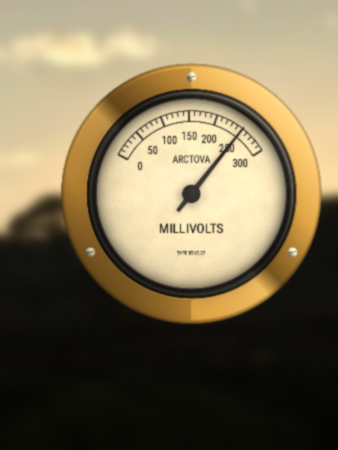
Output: 250 (mV)
